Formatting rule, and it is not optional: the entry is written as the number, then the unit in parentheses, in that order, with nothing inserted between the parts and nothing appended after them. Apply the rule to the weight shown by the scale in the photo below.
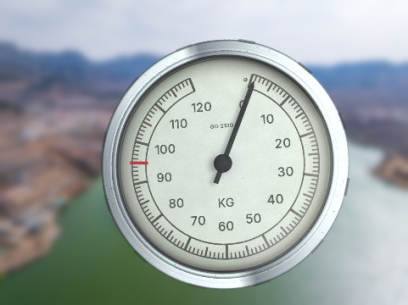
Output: 1 (kg)
